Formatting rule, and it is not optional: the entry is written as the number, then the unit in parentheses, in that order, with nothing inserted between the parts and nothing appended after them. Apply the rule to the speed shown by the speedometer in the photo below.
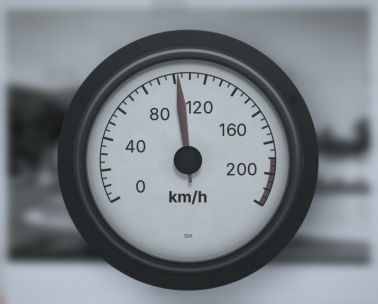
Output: 102.5 (km/h)
